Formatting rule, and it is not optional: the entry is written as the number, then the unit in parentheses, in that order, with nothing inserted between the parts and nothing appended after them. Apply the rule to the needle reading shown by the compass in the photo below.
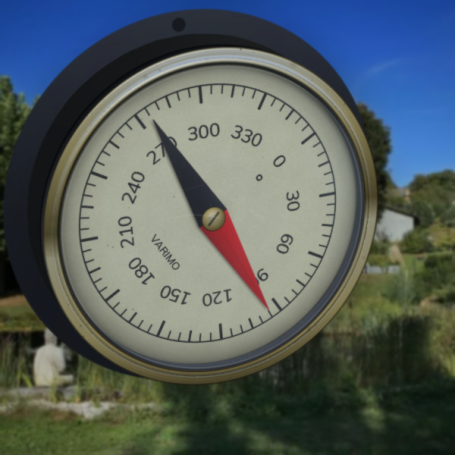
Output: 95 (°)
